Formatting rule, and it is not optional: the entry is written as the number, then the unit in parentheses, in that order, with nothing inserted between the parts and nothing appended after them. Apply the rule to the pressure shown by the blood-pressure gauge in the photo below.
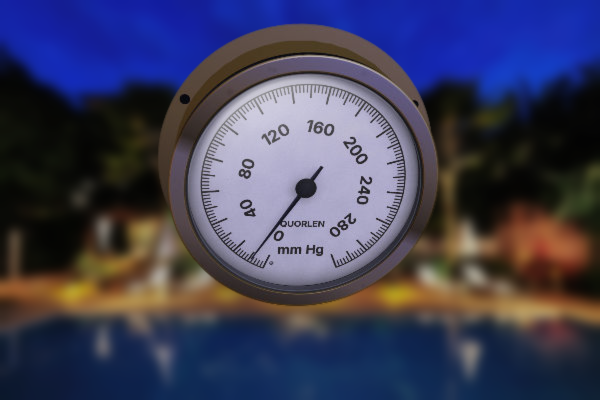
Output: 10 (mmHg)
